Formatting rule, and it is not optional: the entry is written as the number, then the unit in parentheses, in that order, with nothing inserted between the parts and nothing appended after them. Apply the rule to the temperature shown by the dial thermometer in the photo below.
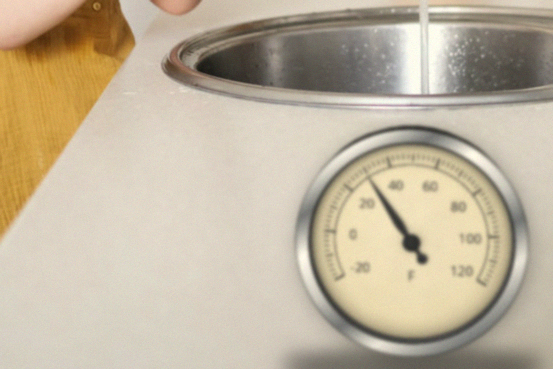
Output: 30 (°F)
